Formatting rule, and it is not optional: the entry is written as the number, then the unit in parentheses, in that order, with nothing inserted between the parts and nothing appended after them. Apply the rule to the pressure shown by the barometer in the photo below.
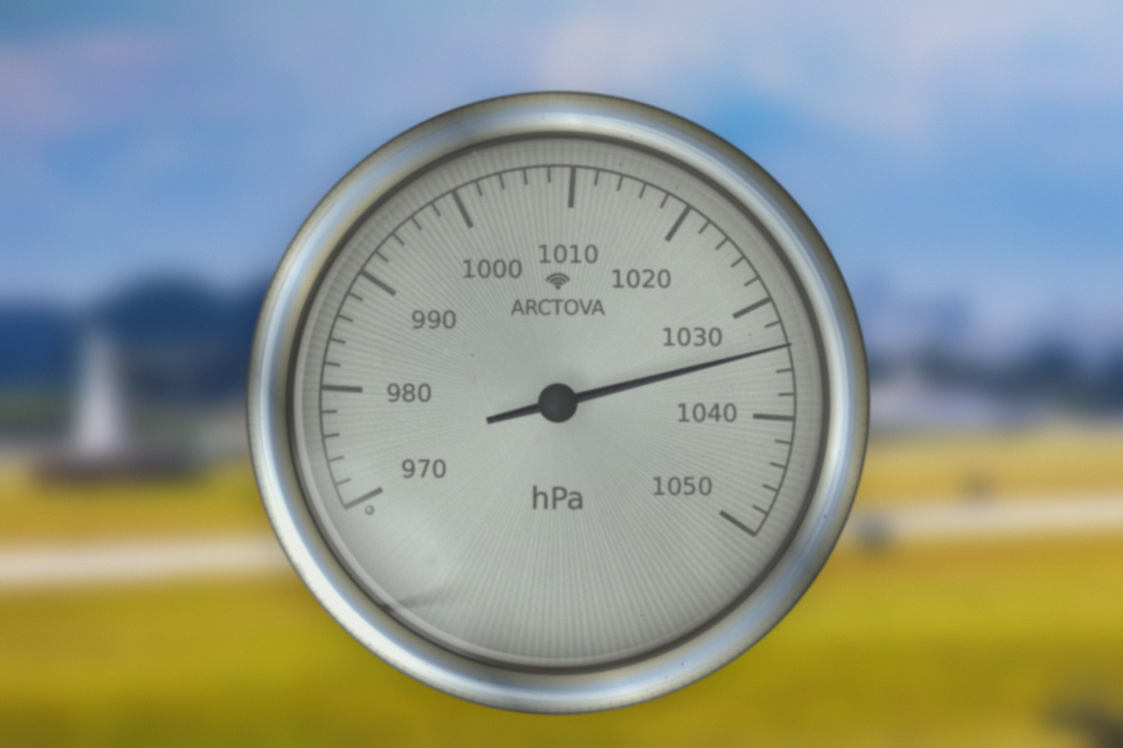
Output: 1034 (hPa)
